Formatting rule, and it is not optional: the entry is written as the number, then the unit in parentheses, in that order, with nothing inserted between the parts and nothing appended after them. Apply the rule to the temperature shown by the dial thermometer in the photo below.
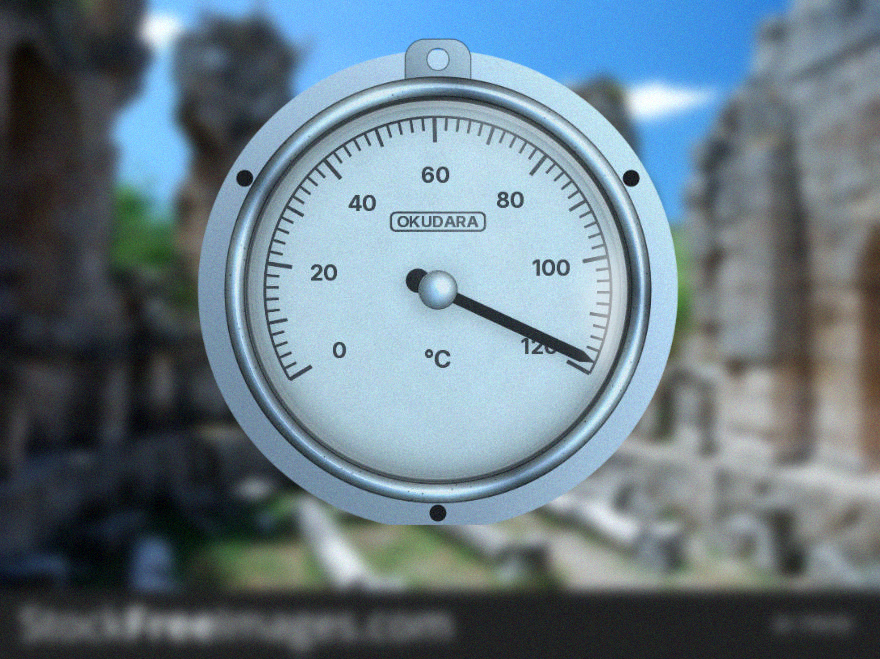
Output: 118 (°C)
